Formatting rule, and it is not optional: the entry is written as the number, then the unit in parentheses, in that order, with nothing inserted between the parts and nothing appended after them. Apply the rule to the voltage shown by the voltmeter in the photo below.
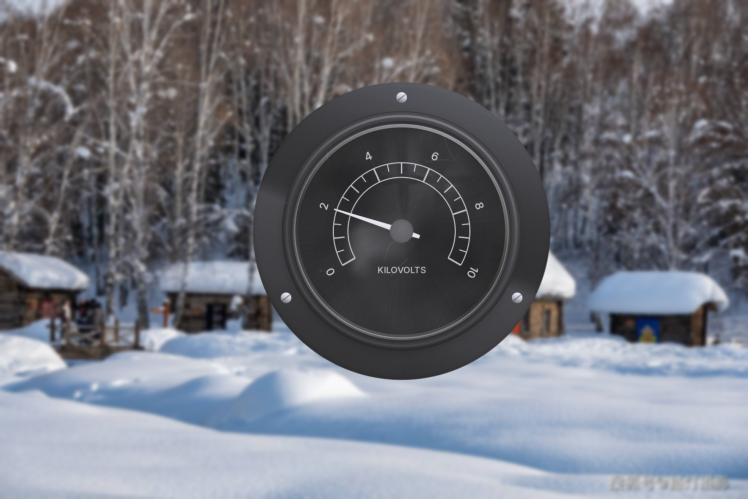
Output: 2 (kV)
